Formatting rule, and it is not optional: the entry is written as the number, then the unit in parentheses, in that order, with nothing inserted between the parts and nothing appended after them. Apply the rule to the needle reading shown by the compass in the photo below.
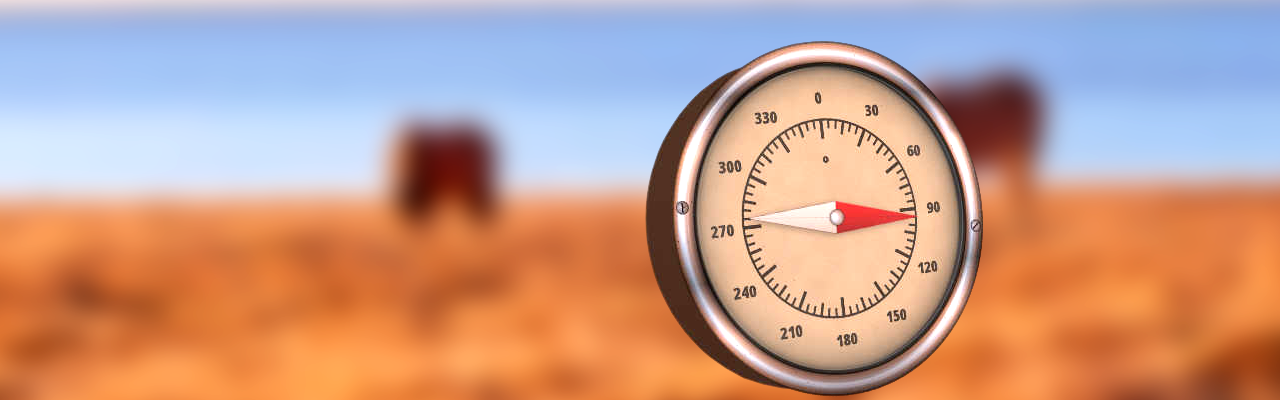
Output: 95 (°)
